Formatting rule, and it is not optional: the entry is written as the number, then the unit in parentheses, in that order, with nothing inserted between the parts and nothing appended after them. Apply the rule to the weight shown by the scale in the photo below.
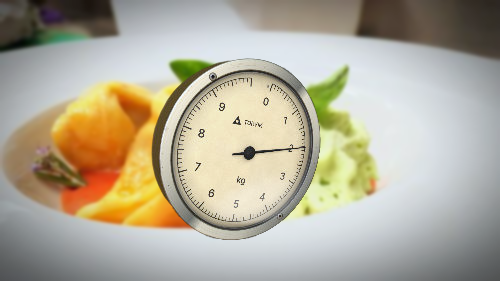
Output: 2 (kg)
